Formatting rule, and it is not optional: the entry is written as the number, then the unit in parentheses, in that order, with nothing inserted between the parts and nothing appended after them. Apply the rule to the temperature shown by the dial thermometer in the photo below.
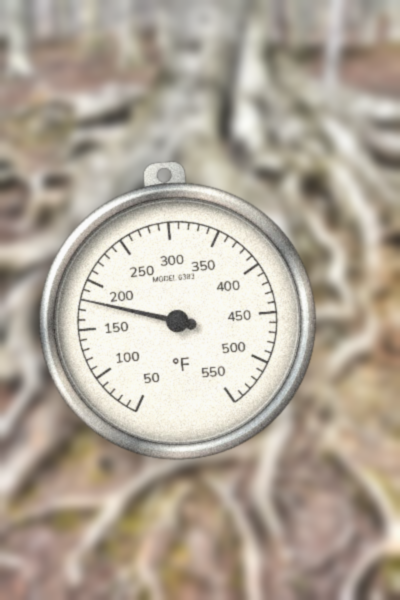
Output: 180 (°F)
